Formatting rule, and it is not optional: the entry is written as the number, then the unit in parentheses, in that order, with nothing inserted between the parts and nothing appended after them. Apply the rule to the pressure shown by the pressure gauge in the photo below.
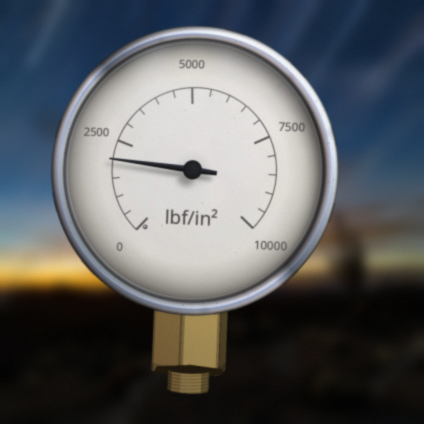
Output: 2000 (psi)
